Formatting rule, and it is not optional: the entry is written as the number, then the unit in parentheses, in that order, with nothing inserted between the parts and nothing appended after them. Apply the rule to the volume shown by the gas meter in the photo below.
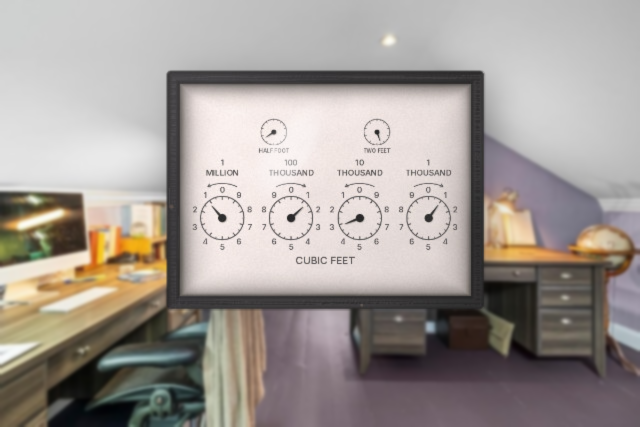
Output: 113100 (ft³)
